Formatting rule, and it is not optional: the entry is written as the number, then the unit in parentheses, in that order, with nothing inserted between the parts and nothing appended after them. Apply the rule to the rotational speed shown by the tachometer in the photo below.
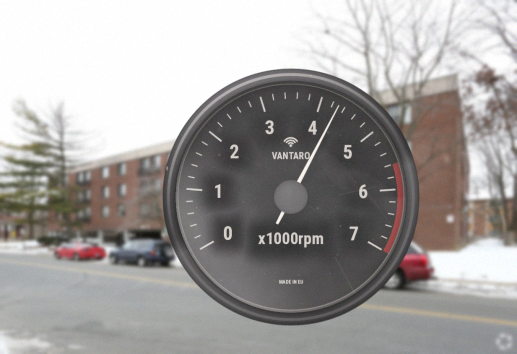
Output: 4300 (rpm)
